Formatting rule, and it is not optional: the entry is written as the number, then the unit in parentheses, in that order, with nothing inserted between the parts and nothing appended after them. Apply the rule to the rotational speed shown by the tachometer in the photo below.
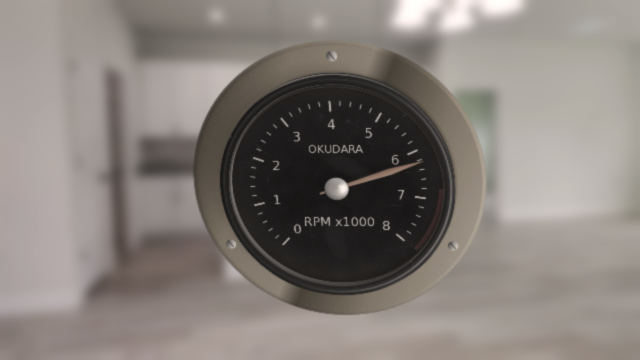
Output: 6200 (rpm)
